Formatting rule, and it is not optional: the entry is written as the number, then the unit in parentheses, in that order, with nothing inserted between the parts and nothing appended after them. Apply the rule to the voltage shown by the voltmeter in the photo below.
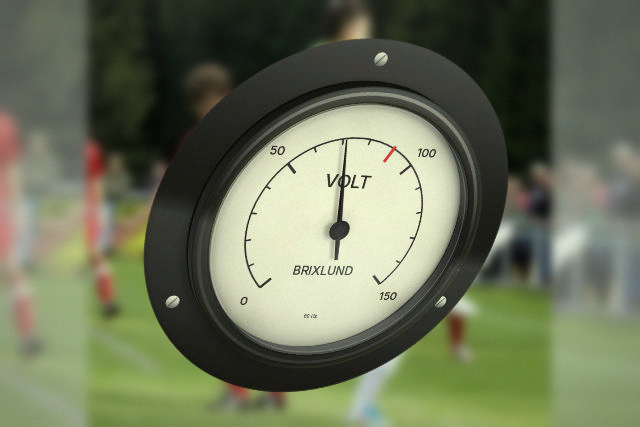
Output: 70 (V)
